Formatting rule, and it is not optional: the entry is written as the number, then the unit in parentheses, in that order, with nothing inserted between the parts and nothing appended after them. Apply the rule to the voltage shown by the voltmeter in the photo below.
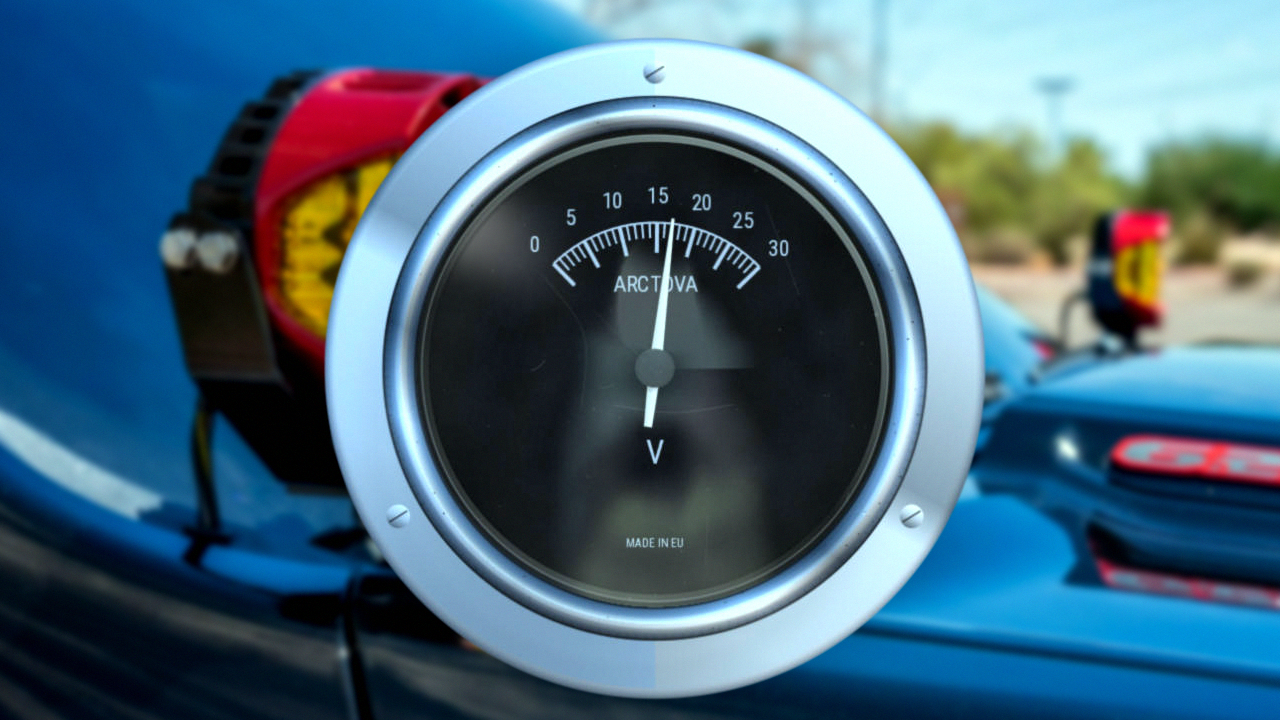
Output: 17 (V)
